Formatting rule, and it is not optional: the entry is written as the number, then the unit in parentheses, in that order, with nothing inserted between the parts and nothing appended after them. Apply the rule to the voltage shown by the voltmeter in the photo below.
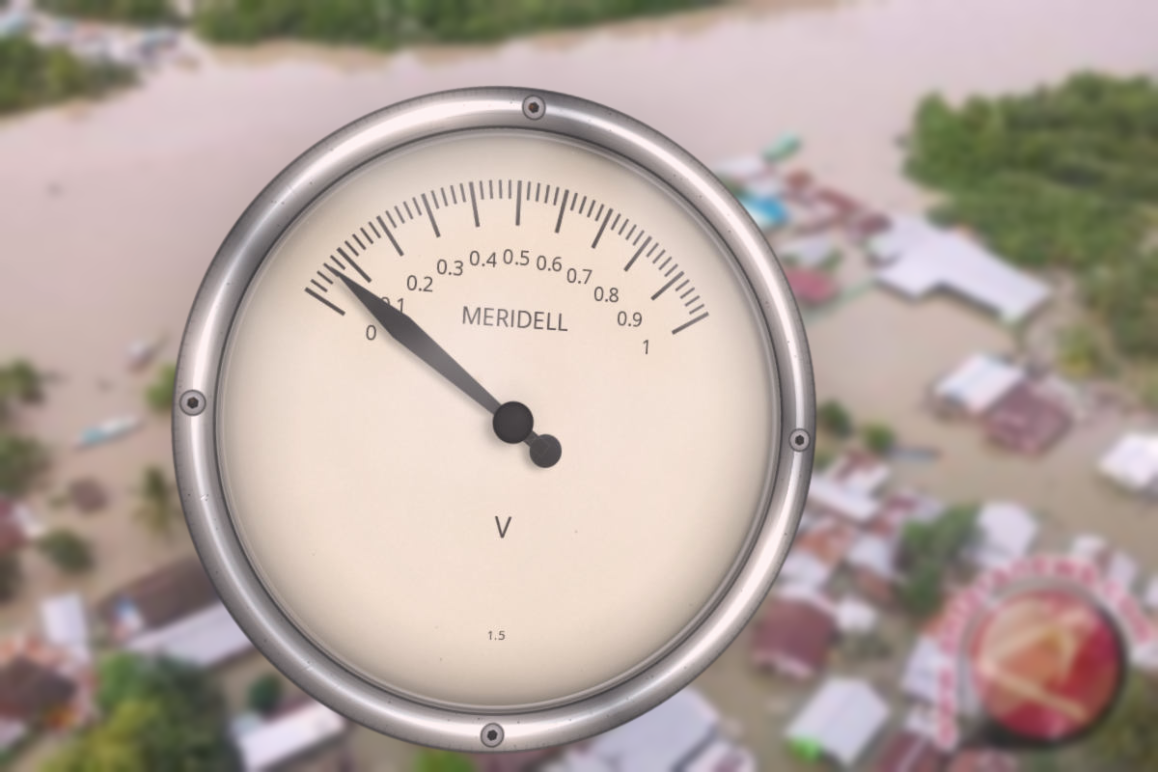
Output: 0.06 (V)
